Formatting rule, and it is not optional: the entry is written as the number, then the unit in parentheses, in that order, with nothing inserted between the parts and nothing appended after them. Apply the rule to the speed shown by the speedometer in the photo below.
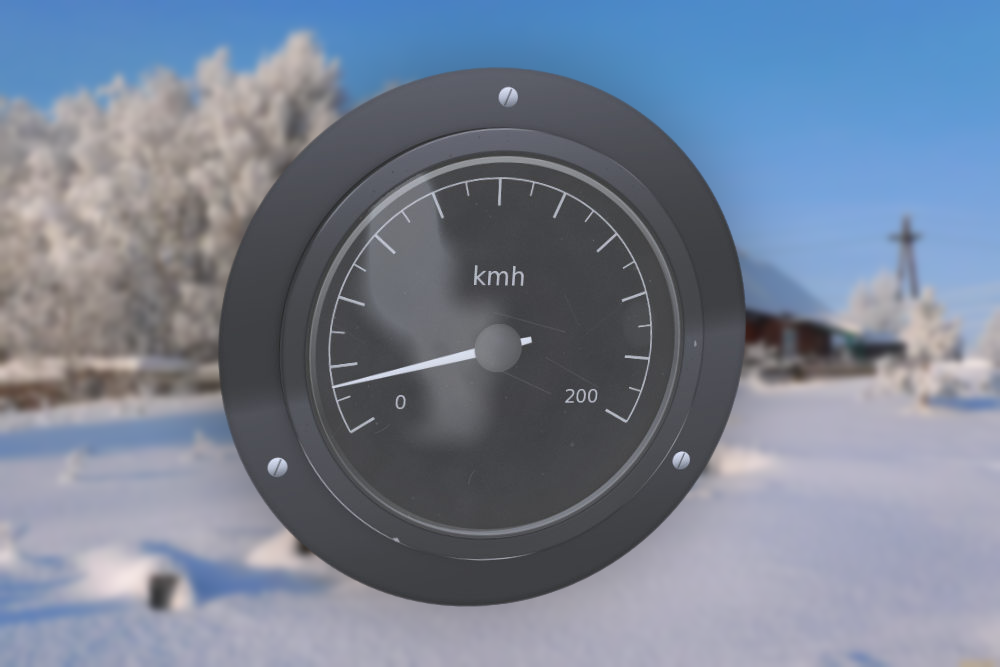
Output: 15 (km/h)
